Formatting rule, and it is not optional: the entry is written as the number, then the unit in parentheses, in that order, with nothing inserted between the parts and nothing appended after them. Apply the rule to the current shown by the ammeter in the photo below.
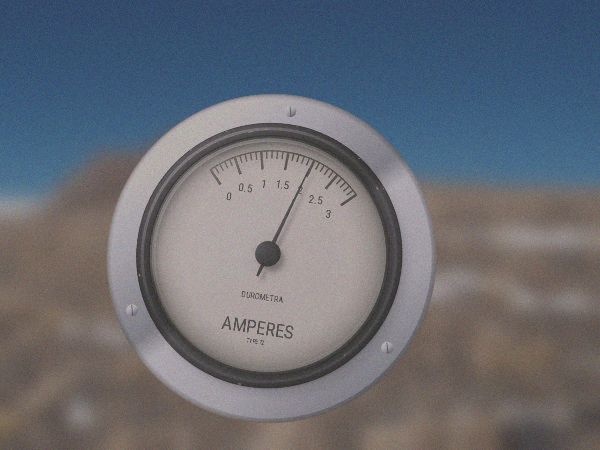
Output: 2 (A)
